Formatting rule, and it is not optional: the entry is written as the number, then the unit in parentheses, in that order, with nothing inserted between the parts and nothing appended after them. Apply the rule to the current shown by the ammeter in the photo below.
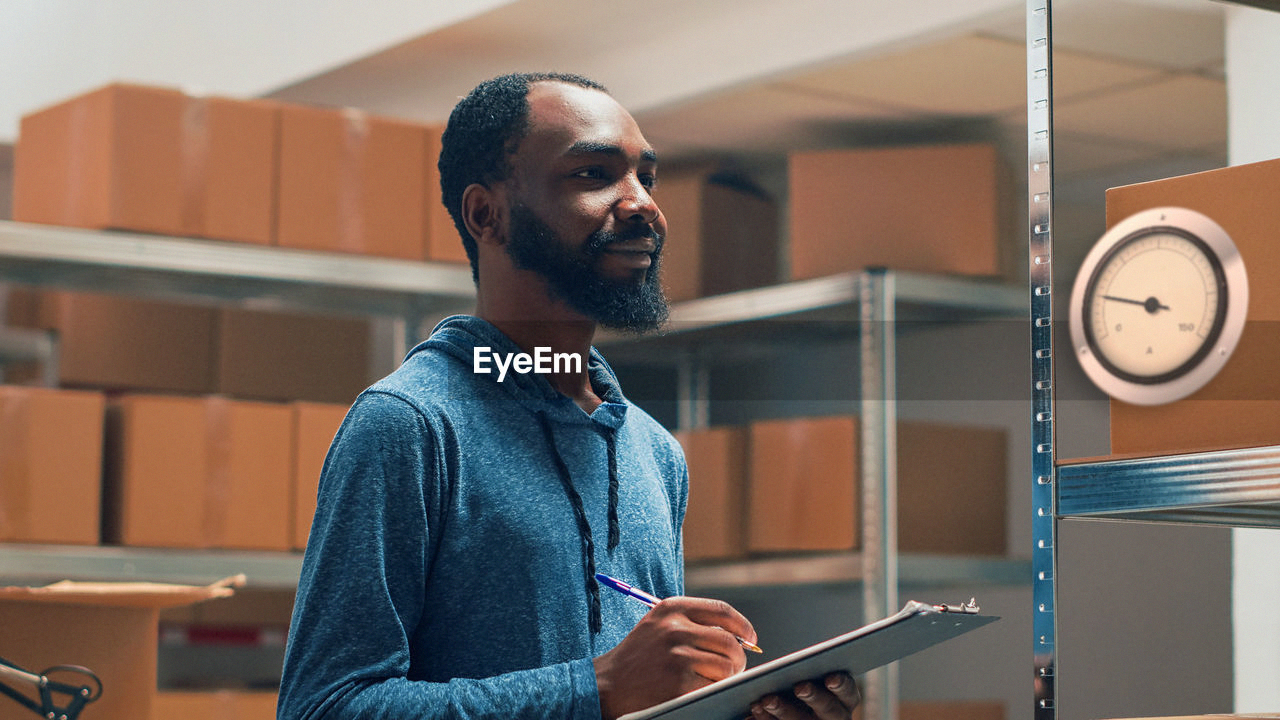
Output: 25 (A)
